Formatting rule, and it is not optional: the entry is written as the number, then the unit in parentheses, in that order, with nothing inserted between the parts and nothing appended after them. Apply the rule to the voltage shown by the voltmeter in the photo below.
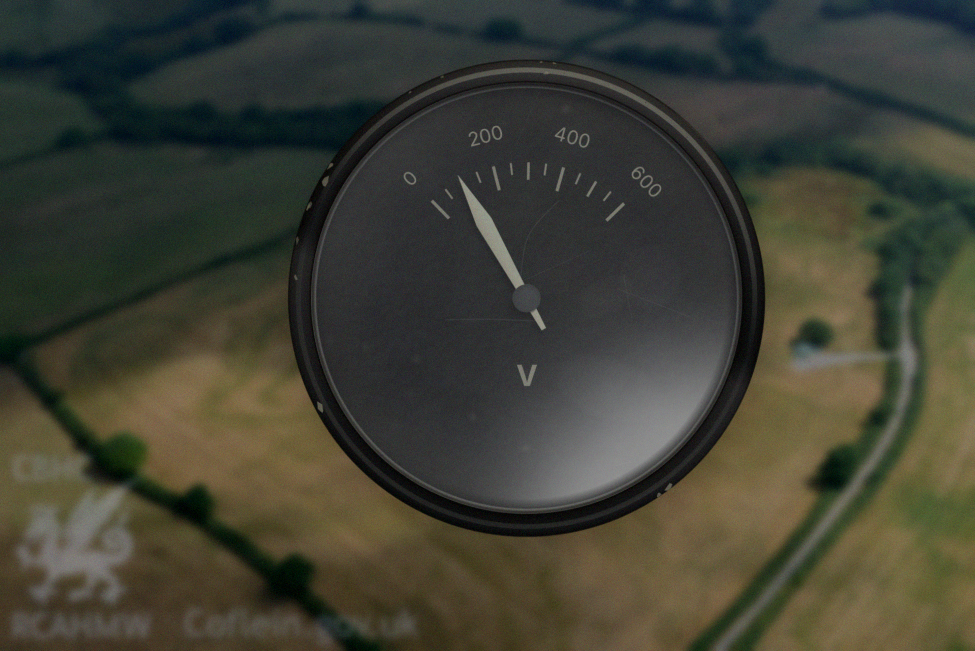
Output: 100 (V)
